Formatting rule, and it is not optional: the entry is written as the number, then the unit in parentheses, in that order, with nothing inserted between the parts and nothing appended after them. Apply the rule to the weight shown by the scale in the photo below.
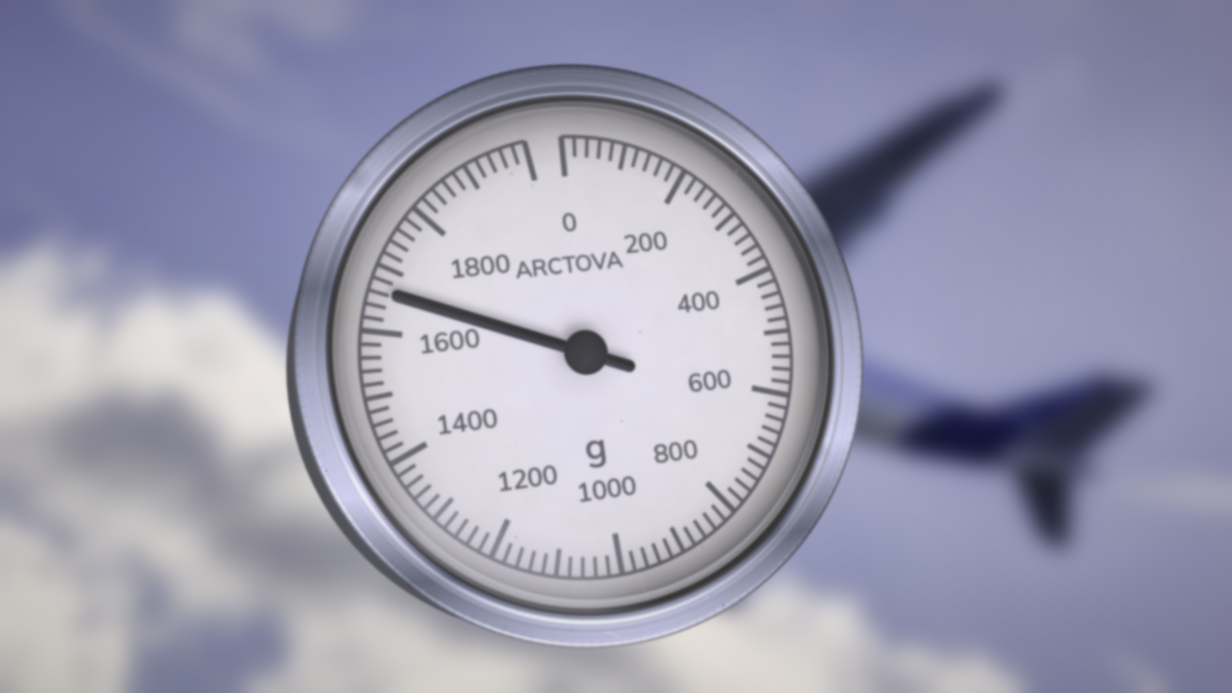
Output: 1660 (g)
